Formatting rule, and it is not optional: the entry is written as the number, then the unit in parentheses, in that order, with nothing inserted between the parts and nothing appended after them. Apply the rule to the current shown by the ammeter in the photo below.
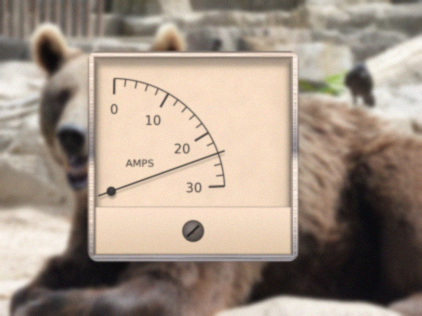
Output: 24 (A)
